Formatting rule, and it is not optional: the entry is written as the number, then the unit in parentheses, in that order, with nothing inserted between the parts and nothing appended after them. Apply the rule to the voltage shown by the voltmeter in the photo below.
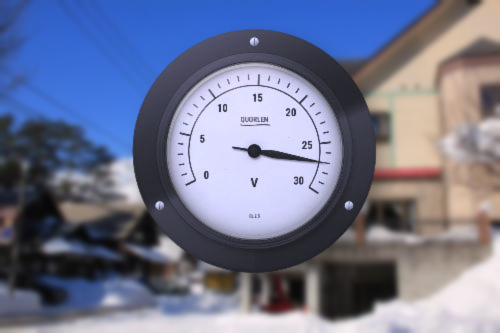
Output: 27 (V)
